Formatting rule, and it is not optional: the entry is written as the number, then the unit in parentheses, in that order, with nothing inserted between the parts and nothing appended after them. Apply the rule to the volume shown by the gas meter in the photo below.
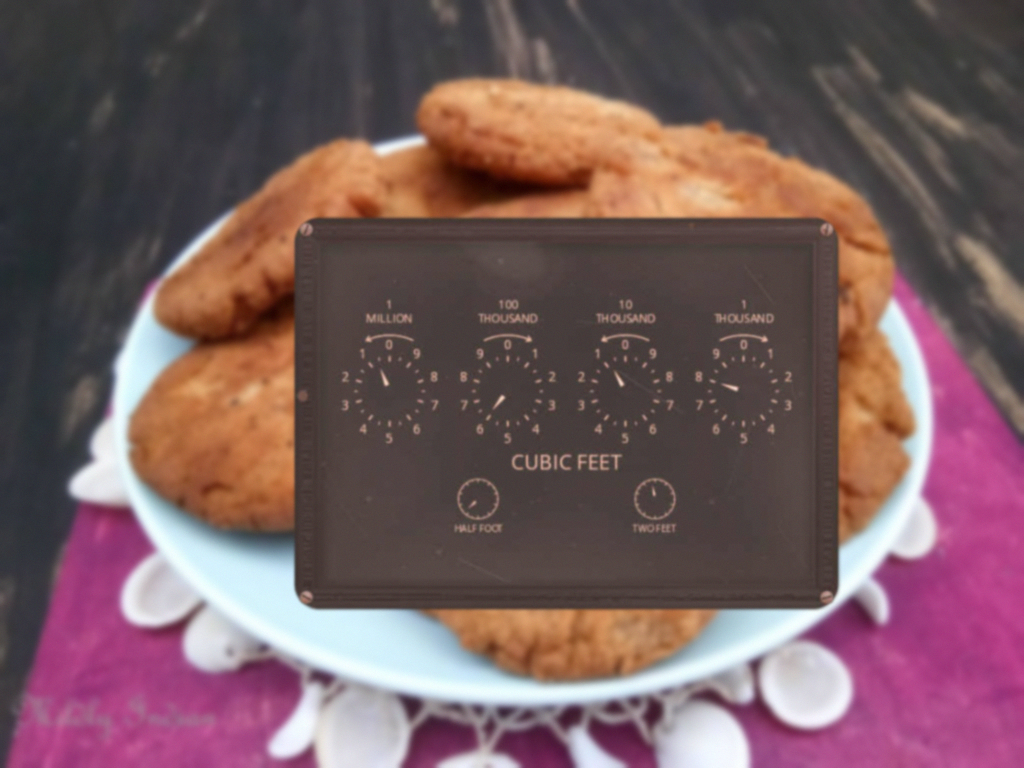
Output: 60800 (ft³)
